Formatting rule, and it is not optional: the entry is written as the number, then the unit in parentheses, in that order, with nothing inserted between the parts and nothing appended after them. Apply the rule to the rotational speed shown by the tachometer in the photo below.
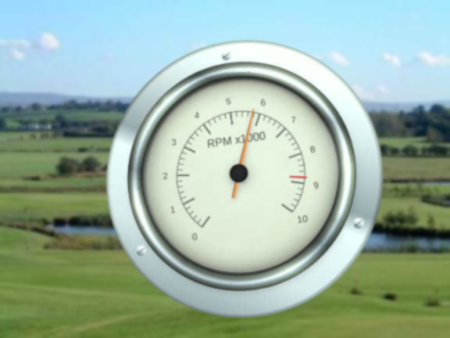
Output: 5800 (rpm)
